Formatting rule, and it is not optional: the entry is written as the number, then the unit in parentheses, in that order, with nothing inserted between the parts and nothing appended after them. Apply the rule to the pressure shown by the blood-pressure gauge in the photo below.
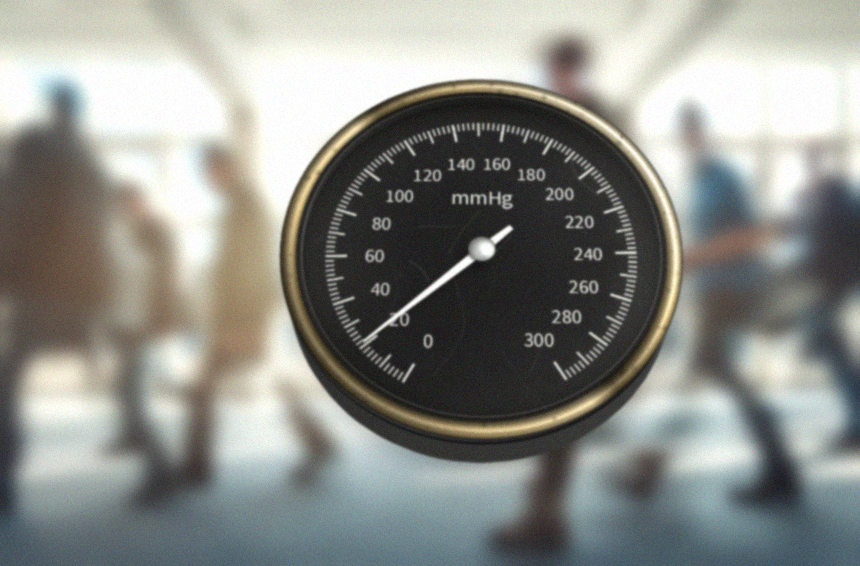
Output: 20 (mmHg)
